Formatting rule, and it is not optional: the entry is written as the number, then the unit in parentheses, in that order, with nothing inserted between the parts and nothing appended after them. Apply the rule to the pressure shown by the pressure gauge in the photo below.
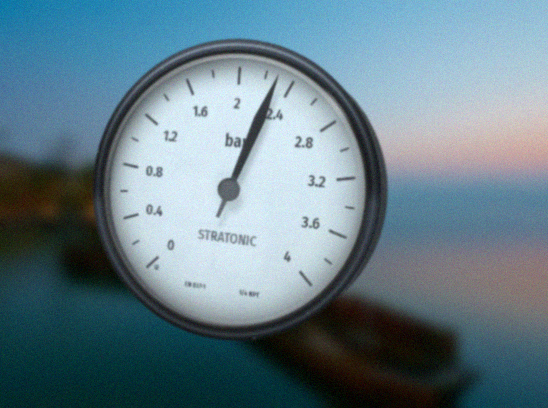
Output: 2.3 (bar)
